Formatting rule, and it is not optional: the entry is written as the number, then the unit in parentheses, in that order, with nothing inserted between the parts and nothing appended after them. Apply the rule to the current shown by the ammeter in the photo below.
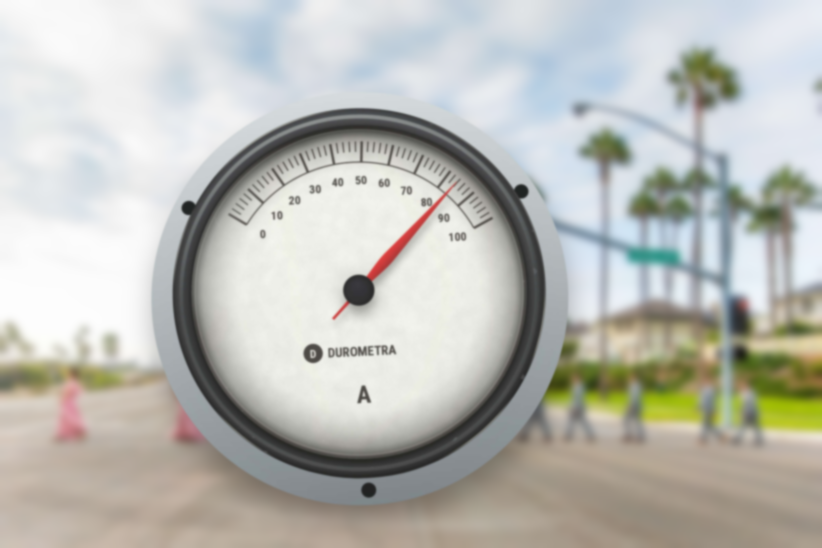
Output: 84 (A)
